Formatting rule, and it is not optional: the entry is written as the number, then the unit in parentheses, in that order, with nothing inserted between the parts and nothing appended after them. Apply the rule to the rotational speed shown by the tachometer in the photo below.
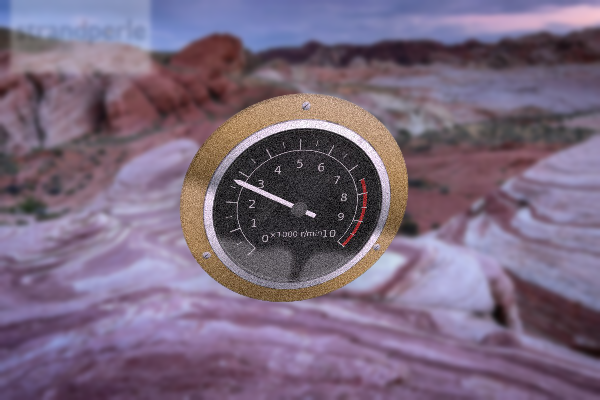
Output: 2750 (rpm)
